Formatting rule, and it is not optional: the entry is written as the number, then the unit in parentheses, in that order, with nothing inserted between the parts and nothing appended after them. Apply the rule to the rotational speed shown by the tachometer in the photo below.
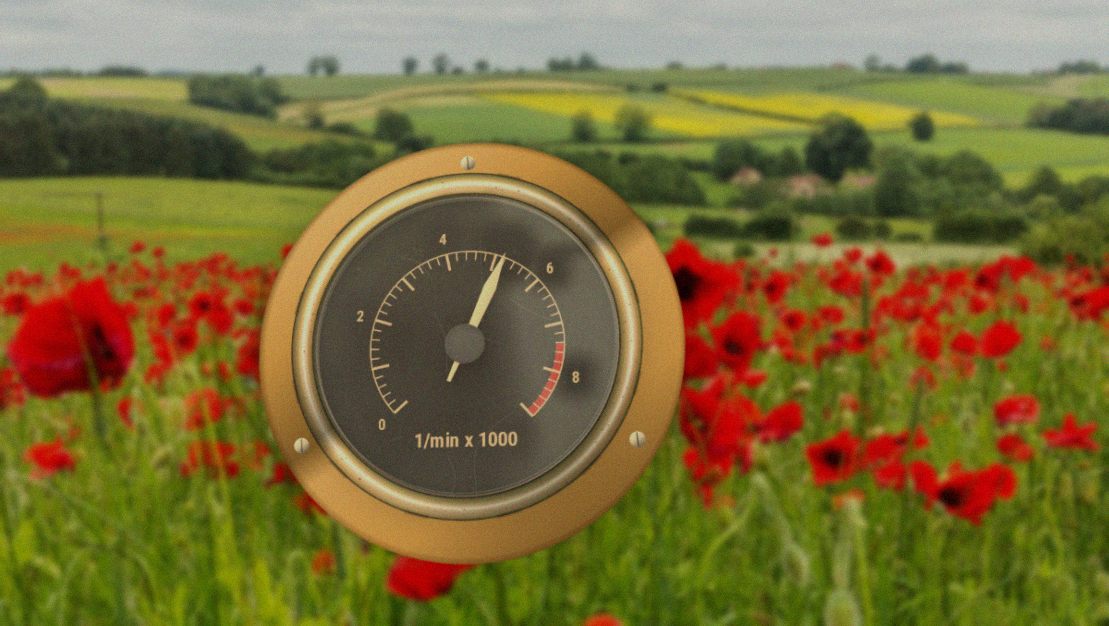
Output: 5200 (rpm)
